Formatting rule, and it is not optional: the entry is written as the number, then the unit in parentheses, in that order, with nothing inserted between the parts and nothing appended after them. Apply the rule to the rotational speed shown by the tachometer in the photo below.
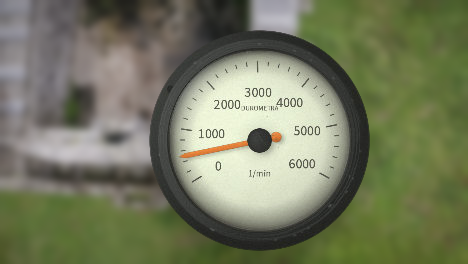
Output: 500 (rpm)
